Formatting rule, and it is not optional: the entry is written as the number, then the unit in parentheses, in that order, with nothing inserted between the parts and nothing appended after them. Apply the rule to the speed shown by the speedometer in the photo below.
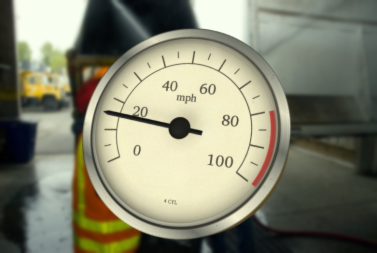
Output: 15 (mph)
